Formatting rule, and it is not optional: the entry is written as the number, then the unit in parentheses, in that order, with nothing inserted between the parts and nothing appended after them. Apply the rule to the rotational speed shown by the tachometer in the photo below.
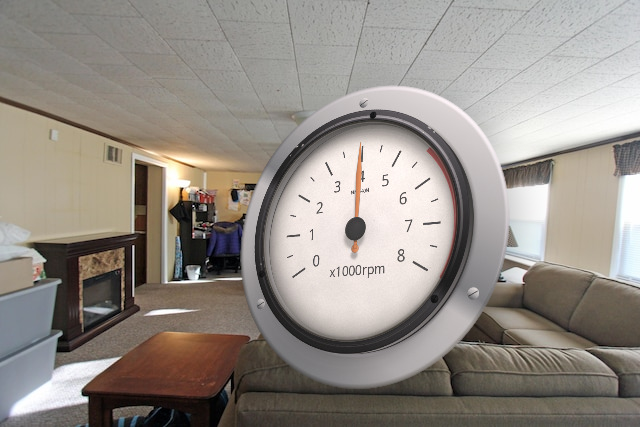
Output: 4000 (rpm)
